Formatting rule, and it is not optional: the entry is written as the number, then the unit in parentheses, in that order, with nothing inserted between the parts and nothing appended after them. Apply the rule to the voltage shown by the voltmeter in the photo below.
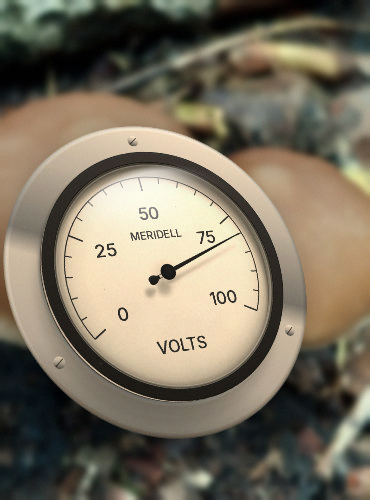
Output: 80 (V)
